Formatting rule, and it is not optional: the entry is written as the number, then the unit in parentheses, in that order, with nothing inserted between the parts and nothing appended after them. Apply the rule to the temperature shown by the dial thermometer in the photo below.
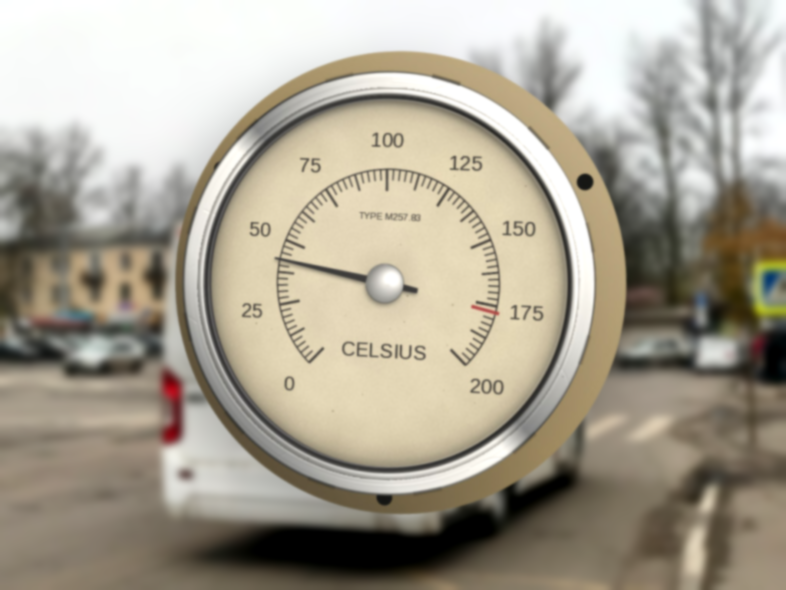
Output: 42.5 (°C)
